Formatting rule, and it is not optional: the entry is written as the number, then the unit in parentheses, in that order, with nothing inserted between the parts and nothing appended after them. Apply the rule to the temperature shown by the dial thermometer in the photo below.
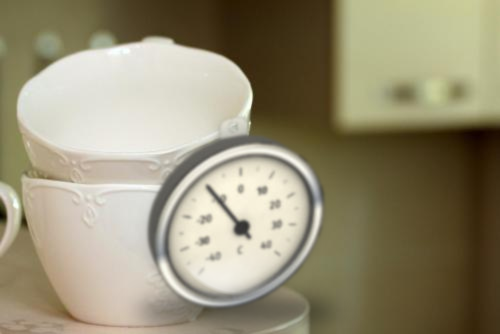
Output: -10 (°C)
